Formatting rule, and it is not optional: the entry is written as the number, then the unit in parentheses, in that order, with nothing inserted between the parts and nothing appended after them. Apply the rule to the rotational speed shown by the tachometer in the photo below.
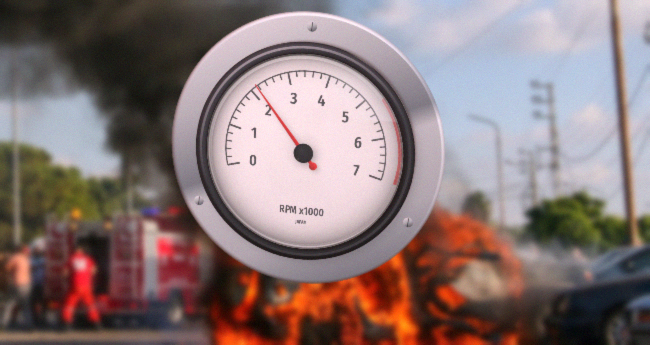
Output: 2200 (rpm)
